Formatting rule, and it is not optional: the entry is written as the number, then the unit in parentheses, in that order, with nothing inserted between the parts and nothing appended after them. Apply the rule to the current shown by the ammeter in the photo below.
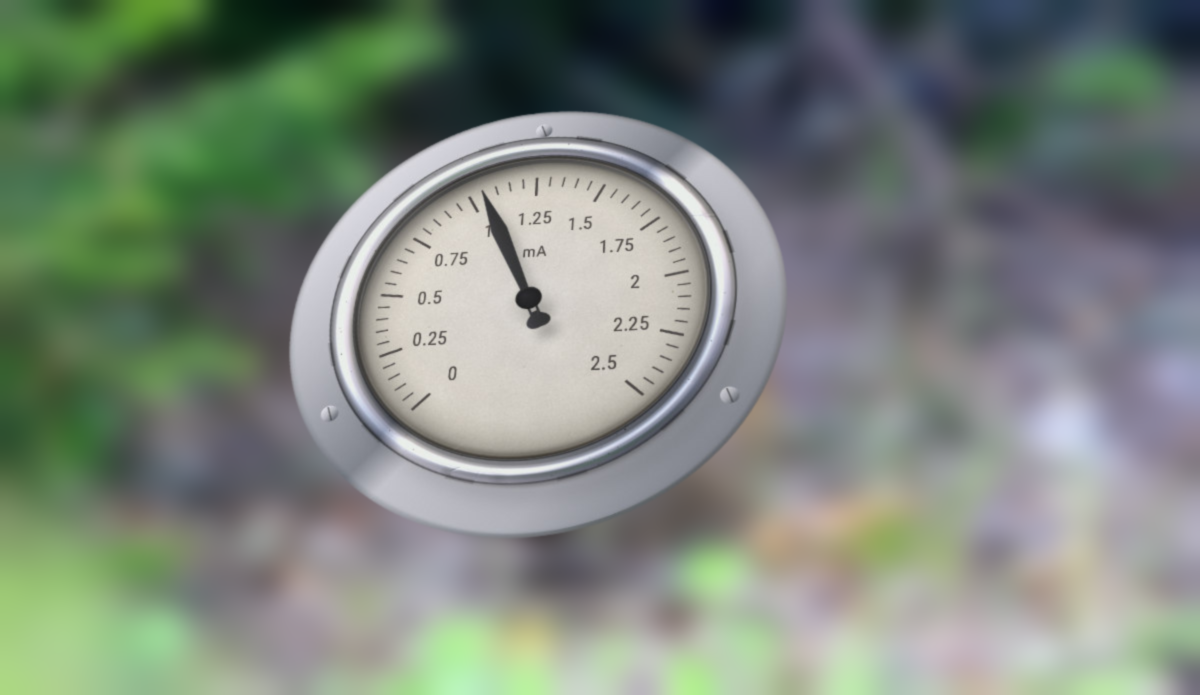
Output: 1.05 (mA)
